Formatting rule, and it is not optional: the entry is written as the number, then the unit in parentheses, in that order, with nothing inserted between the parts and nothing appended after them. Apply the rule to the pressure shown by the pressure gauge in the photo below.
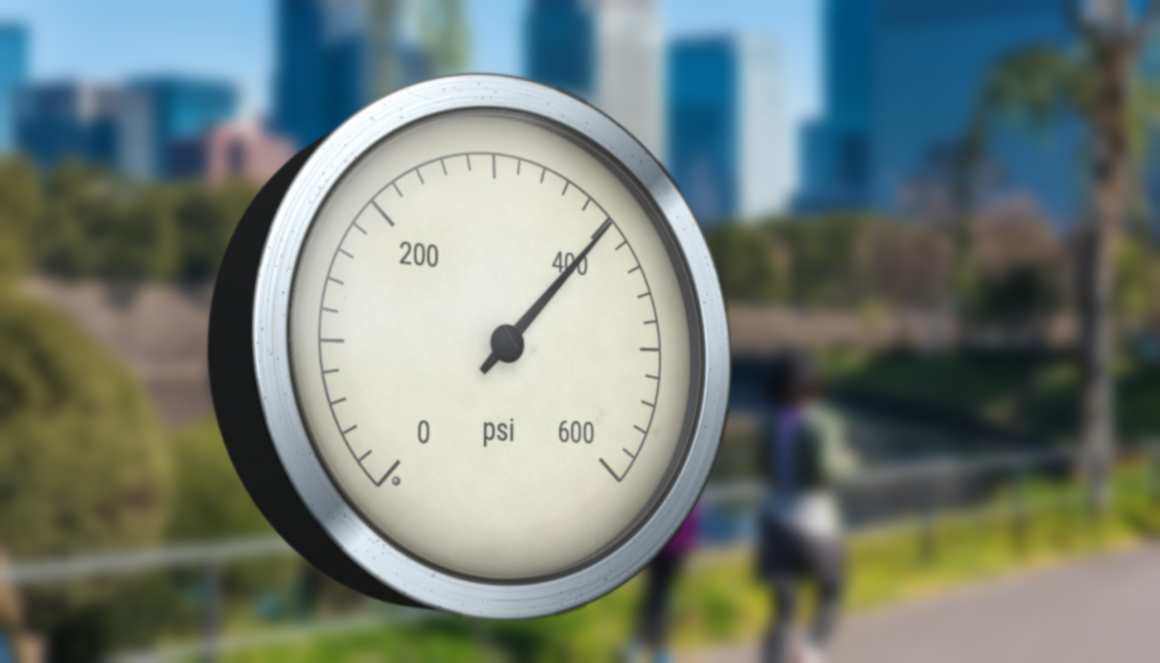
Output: 400 (psi)
